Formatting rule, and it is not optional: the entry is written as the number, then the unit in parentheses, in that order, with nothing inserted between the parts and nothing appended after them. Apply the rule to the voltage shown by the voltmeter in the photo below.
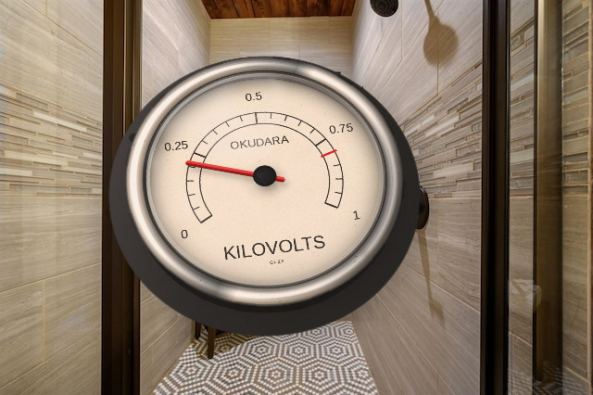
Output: 0.2 (kV)
